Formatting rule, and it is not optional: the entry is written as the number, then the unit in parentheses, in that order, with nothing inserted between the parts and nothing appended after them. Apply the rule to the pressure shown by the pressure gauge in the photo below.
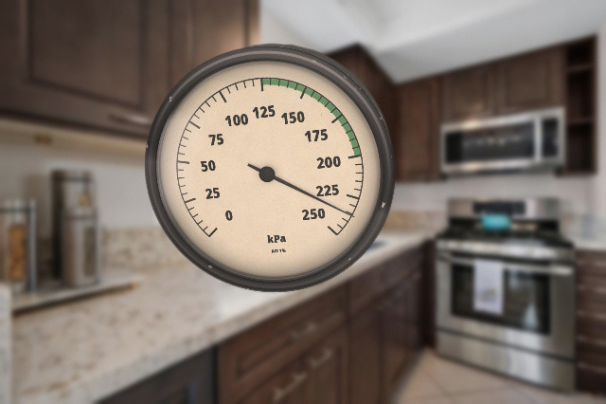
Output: 235 (kPa)
